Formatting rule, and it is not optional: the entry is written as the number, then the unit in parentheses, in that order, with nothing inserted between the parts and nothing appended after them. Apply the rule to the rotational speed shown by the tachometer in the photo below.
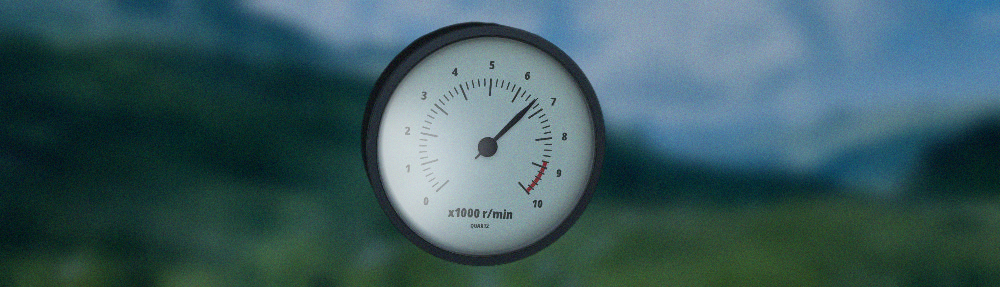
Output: 6600 (rpm)
